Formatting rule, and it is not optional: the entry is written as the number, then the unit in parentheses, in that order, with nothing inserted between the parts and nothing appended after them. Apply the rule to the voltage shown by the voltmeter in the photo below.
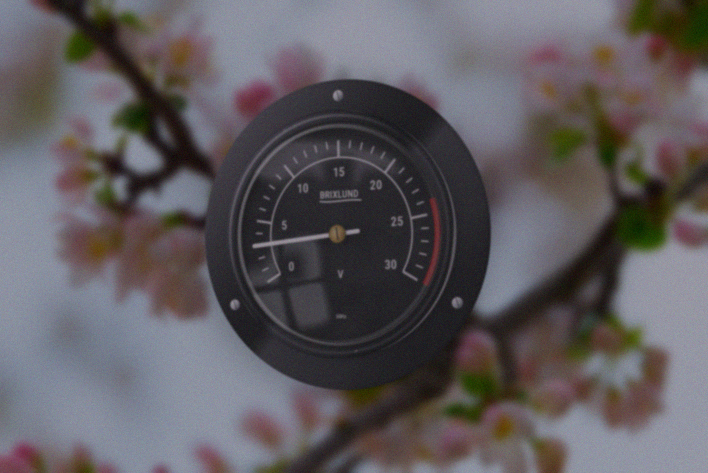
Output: 3 (V)
